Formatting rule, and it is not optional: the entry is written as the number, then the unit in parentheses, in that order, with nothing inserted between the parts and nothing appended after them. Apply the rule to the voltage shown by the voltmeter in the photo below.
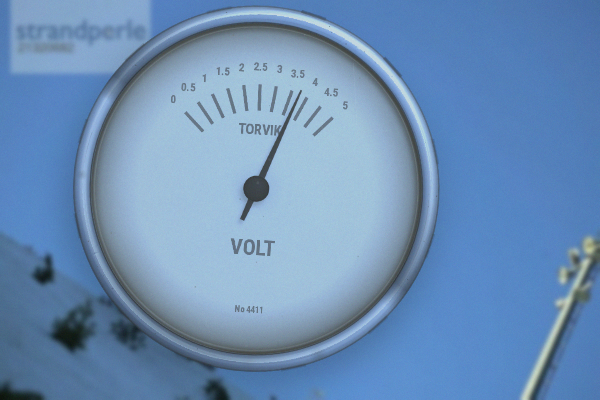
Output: 3.75 (V)
